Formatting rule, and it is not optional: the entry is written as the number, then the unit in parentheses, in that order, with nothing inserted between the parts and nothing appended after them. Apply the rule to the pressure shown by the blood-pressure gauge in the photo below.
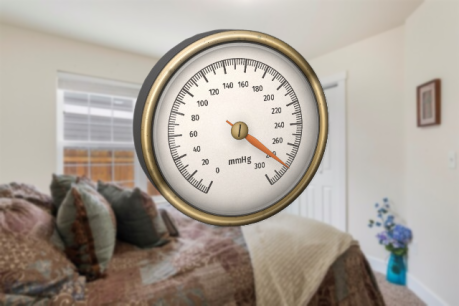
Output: 280 (mmHg)
